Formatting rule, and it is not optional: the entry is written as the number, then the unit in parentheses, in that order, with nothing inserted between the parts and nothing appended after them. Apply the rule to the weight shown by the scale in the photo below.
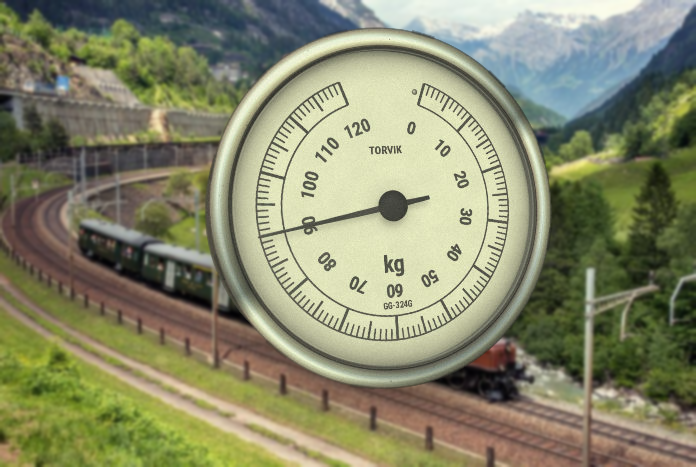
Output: 90 (kg)
